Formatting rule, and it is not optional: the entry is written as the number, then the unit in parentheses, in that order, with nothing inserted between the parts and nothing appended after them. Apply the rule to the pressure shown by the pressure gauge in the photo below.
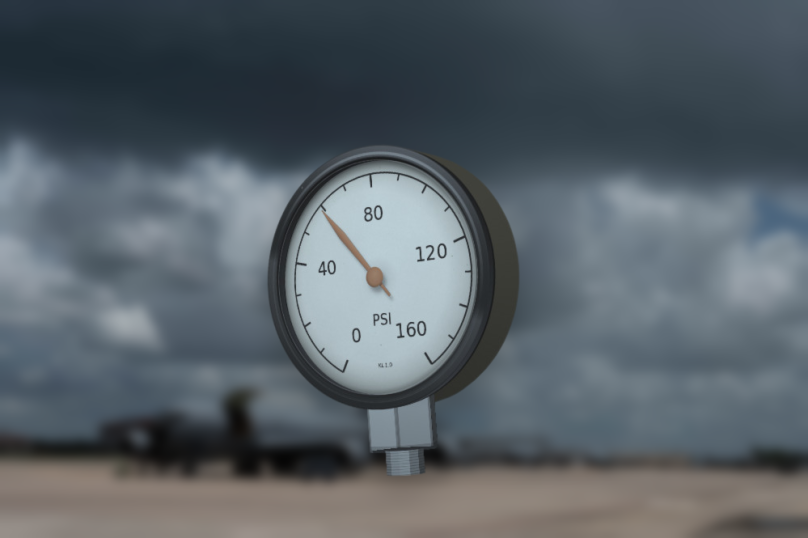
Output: 60 (psi)
